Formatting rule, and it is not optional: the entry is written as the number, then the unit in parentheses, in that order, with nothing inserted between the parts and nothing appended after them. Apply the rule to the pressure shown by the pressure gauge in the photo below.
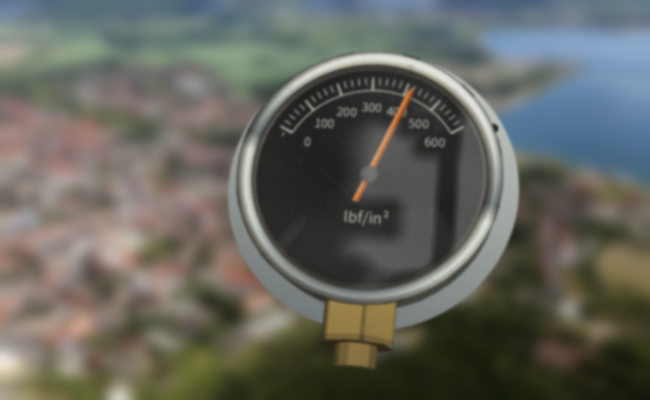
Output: 420 (psi)
